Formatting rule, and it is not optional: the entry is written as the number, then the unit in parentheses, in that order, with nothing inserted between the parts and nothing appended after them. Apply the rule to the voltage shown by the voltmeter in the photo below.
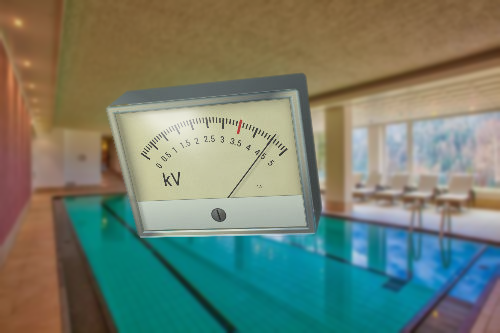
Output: 4.5 (kV)
